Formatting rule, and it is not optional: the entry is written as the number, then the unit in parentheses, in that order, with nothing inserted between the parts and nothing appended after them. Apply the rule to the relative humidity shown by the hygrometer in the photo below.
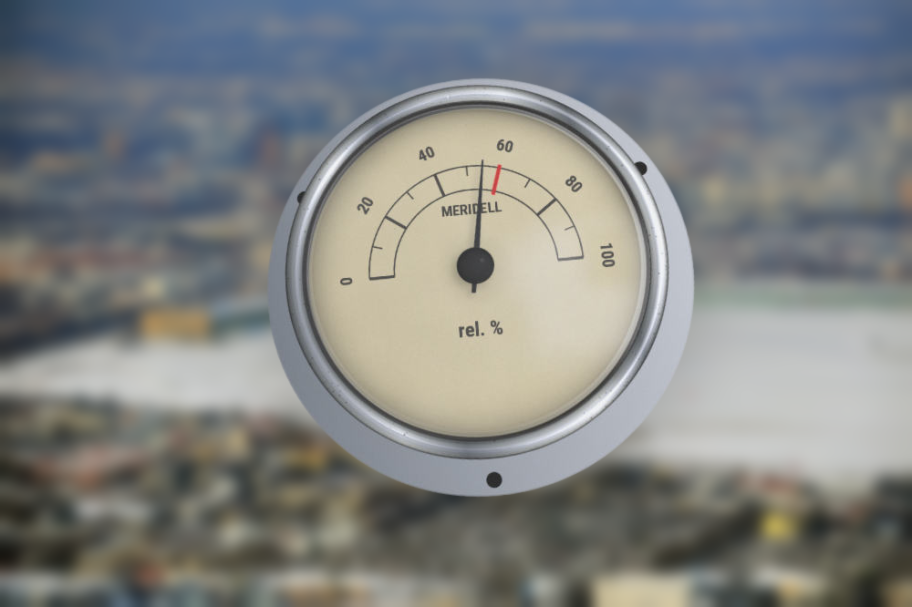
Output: 55 (%)
